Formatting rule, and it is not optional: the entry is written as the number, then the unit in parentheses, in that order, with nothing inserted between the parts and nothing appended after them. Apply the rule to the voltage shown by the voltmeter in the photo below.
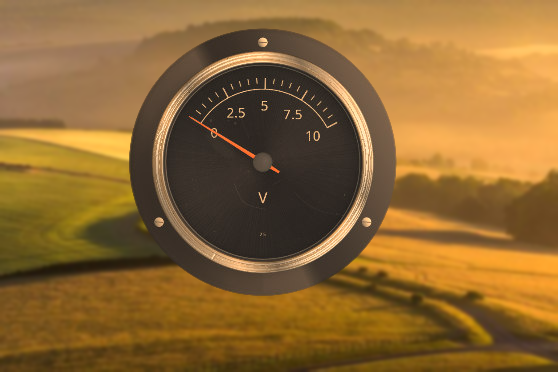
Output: 0 (V)
